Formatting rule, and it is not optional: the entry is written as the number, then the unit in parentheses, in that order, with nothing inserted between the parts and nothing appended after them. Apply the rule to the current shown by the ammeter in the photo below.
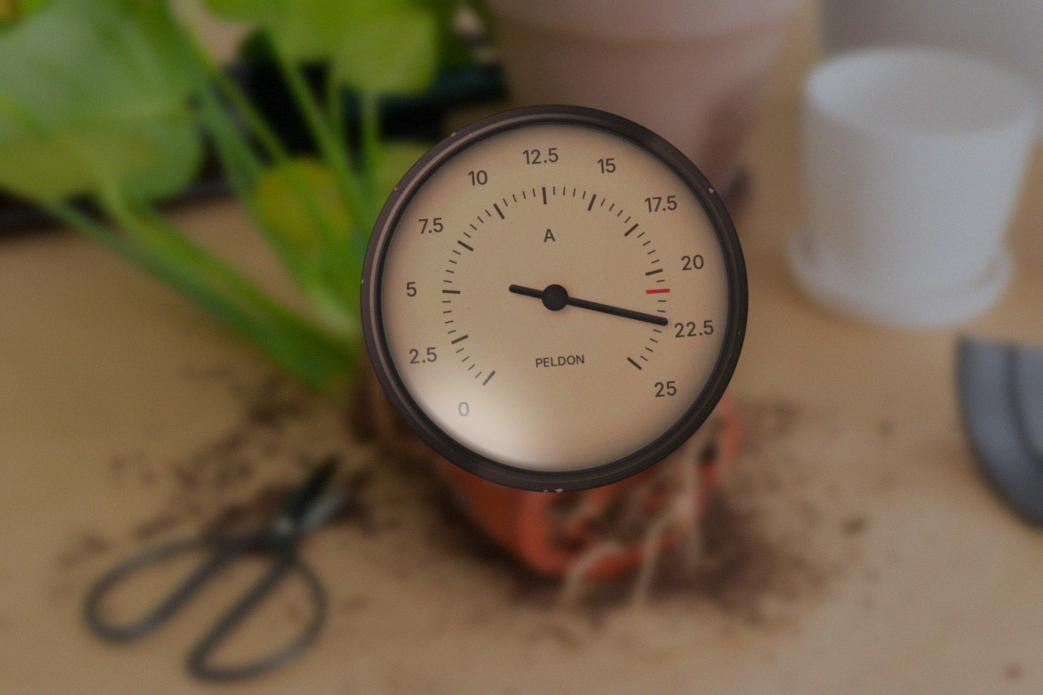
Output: 22.5 (A)
